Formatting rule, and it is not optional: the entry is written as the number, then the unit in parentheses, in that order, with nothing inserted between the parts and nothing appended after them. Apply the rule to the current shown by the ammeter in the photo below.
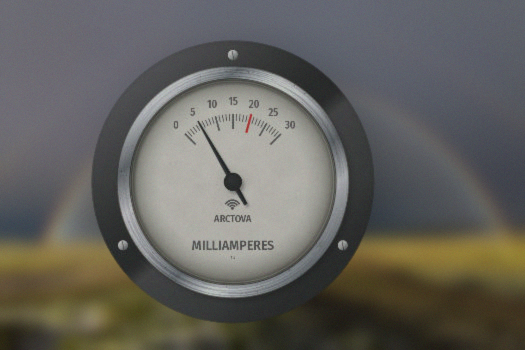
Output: 5 (mA)
